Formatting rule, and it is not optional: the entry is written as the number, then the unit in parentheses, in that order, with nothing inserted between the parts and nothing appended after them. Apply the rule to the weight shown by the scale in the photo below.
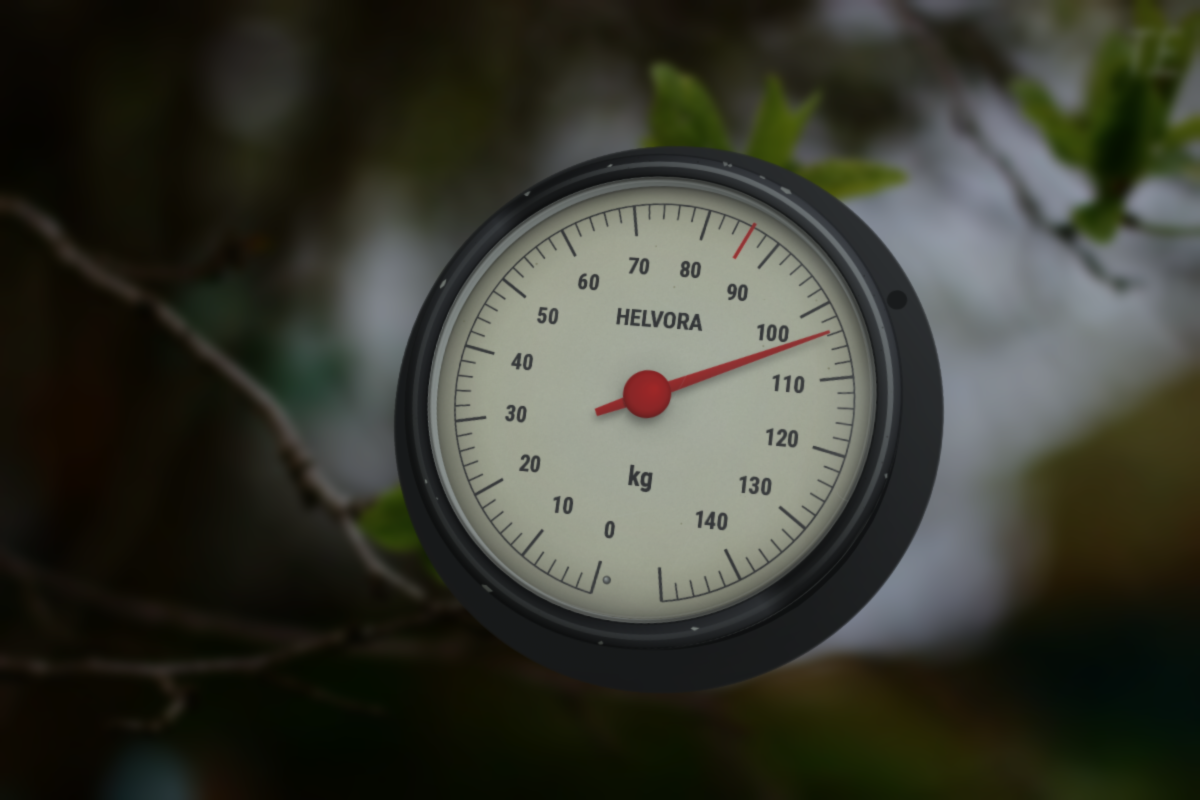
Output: 104 (kg)
